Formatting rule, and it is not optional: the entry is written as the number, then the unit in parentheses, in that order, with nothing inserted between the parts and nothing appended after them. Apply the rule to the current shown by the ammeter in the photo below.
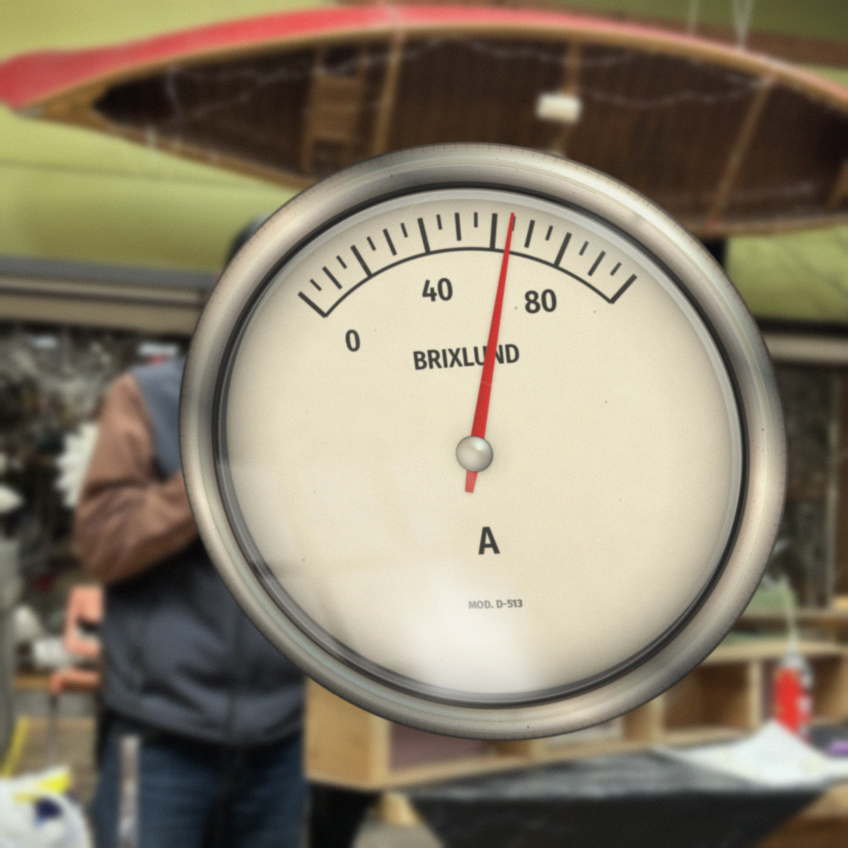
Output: 65 (A)
